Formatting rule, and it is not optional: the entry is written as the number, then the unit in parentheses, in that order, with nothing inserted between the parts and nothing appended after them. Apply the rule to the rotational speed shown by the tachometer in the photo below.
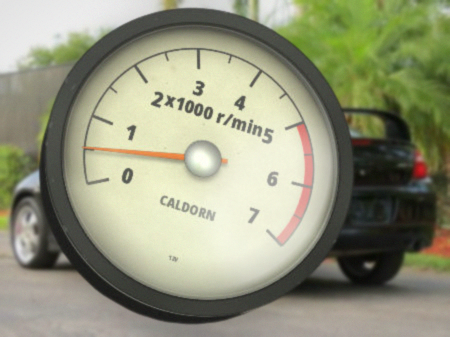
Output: 500 (rpm)
